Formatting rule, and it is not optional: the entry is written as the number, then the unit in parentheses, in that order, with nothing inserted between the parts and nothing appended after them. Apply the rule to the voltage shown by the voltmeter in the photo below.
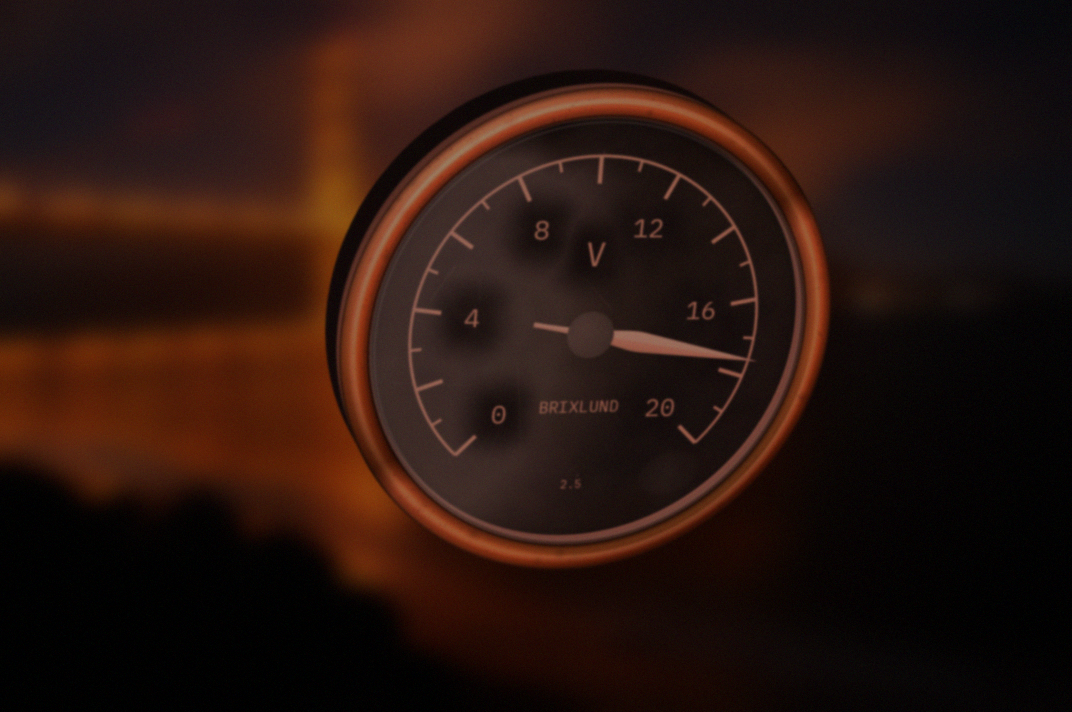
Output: 17.5 (V)
